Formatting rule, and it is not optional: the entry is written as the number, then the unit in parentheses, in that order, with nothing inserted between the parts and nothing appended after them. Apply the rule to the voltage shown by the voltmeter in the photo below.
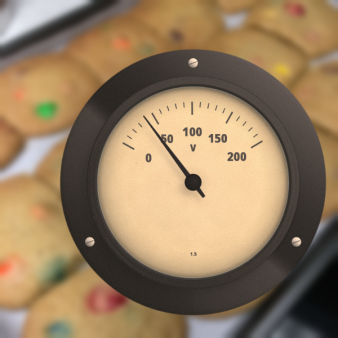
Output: 40 (V)
